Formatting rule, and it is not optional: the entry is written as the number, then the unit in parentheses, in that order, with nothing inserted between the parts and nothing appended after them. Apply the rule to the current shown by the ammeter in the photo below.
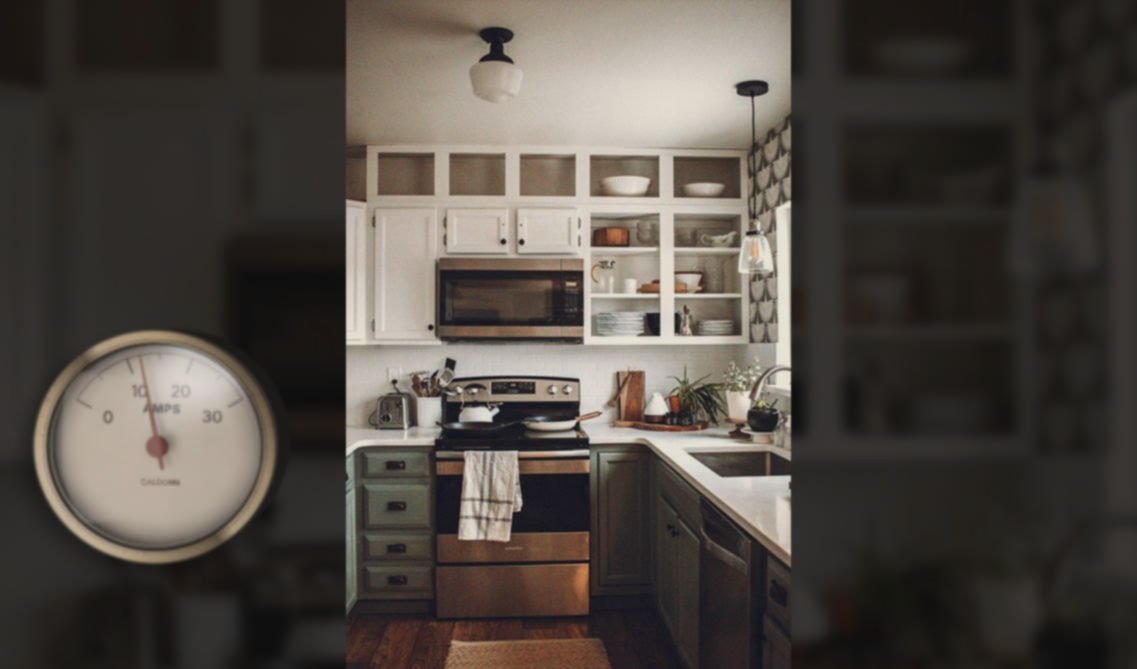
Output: 12.5 (A)
